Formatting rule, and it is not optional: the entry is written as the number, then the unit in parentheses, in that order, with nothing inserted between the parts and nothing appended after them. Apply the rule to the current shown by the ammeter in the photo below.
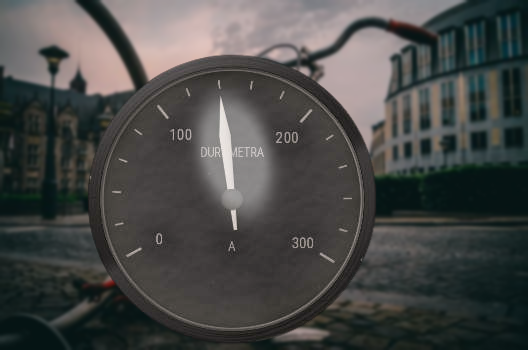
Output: 140 (A)
